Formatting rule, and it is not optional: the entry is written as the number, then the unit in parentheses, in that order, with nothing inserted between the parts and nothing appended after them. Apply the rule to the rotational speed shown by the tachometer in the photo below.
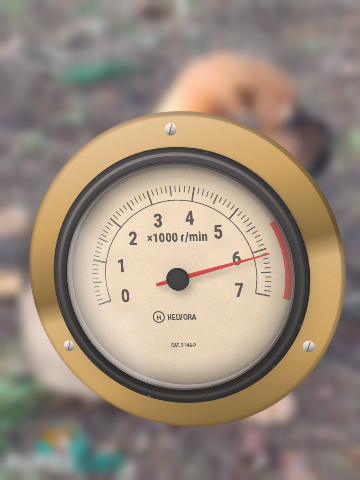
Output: 6100 (rpm)
